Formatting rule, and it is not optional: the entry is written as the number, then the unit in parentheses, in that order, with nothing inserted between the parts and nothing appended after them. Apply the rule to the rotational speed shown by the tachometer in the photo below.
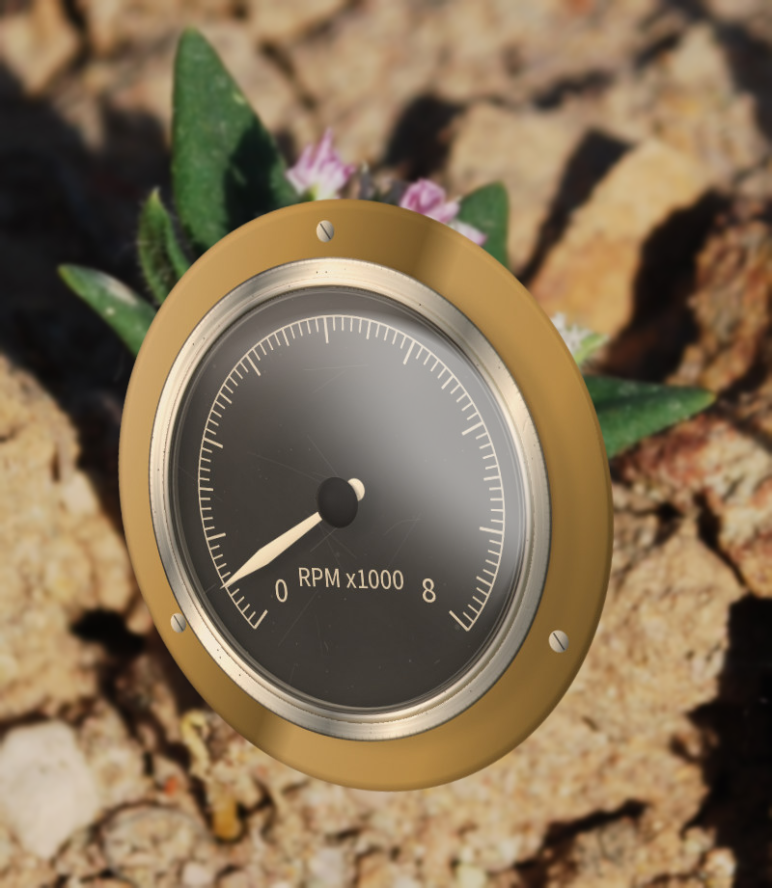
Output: 500 (rpm)
